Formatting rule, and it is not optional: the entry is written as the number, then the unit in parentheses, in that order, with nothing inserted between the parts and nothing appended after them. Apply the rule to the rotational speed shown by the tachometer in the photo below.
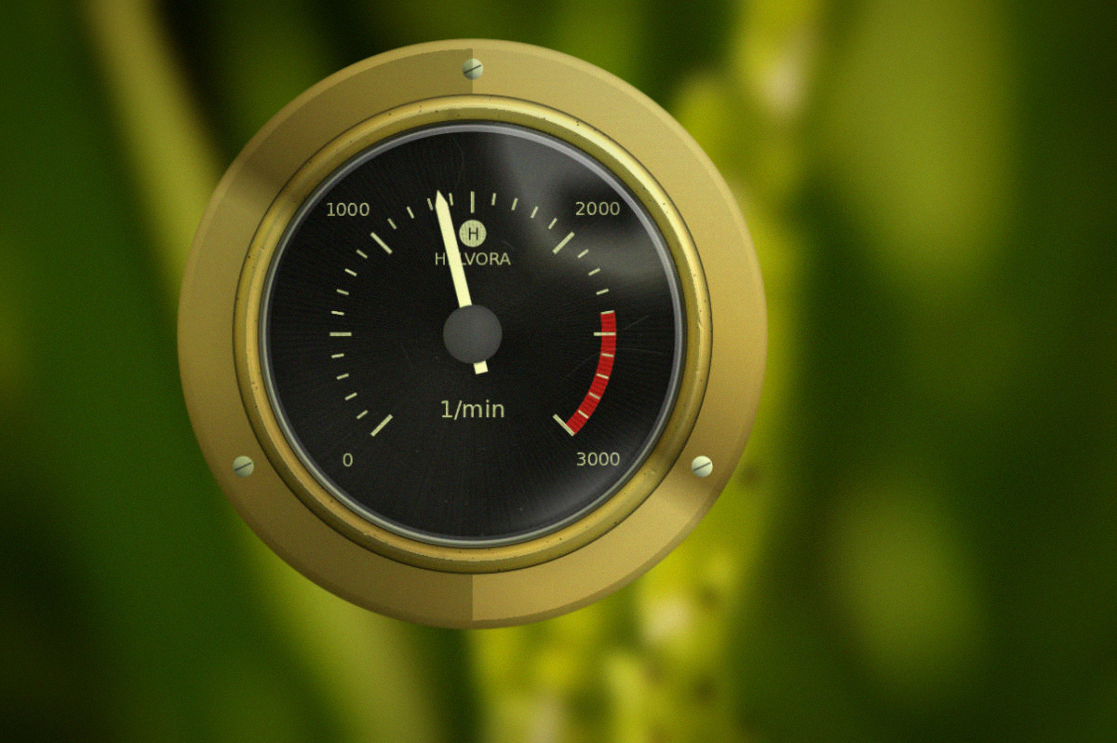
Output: 1350 (rpm)
